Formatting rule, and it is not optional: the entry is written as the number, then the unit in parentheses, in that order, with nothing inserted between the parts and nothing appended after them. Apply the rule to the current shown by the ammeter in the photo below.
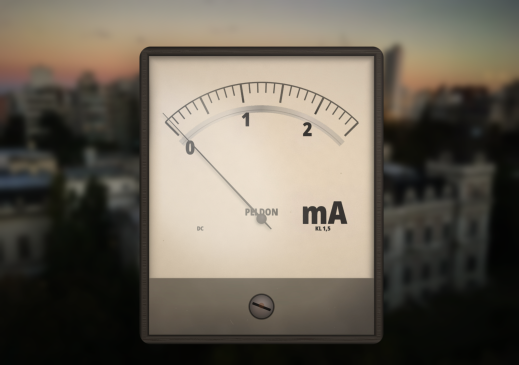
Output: 0.05 (mA)
